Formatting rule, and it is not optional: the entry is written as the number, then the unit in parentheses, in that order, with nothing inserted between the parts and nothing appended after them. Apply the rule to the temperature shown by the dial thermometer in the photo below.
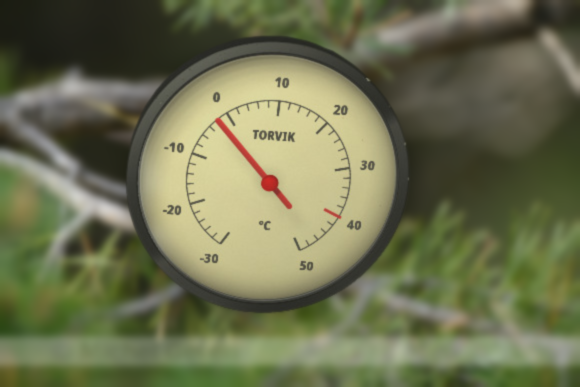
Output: -2 (°C)
